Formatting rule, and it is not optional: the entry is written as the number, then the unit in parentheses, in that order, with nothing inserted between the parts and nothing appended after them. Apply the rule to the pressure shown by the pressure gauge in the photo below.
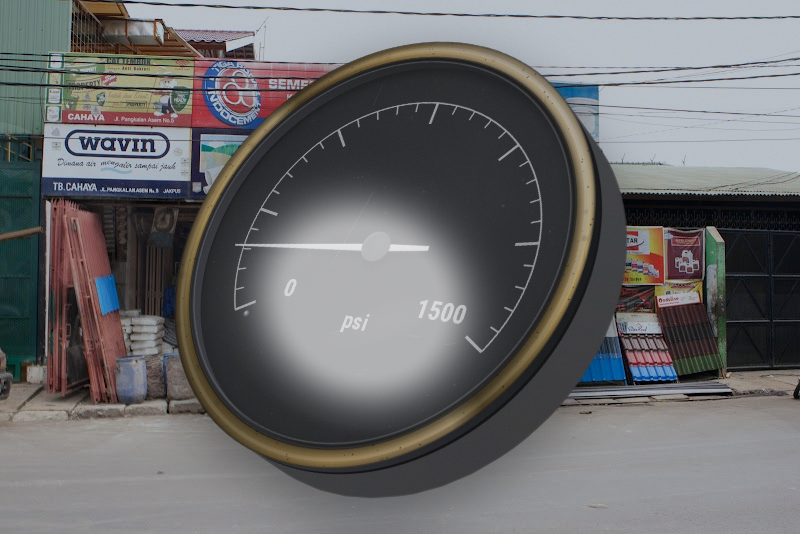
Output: 150 (psi)
